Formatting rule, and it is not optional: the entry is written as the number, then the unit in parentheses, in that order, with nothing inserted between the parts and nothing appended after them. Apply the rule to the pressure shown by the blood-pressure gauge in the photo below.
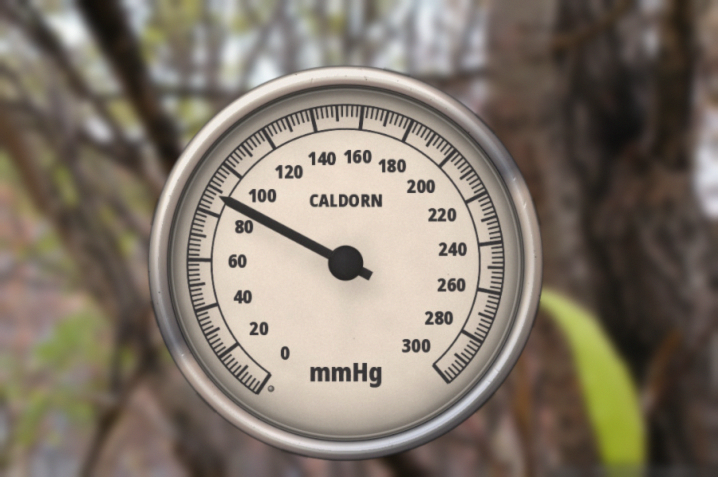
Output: 88 (mmHg)
